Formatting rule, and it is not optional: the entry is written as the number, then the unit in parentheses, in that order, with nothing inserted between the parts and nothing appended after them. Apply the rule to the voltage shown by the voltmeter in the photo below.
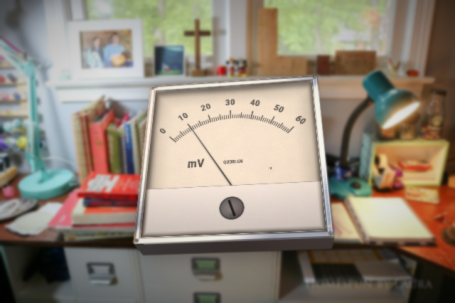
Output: 10 (mV)
